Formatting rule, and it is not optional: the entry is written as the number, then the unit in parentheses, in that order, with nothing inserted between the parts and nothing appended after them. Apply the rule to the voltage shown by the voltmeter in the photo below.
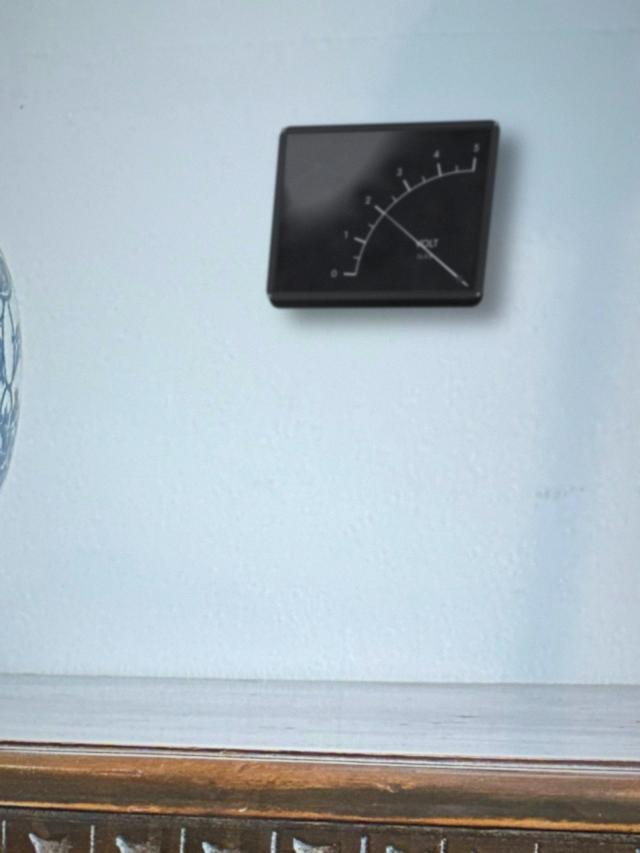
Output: 2 (V)
